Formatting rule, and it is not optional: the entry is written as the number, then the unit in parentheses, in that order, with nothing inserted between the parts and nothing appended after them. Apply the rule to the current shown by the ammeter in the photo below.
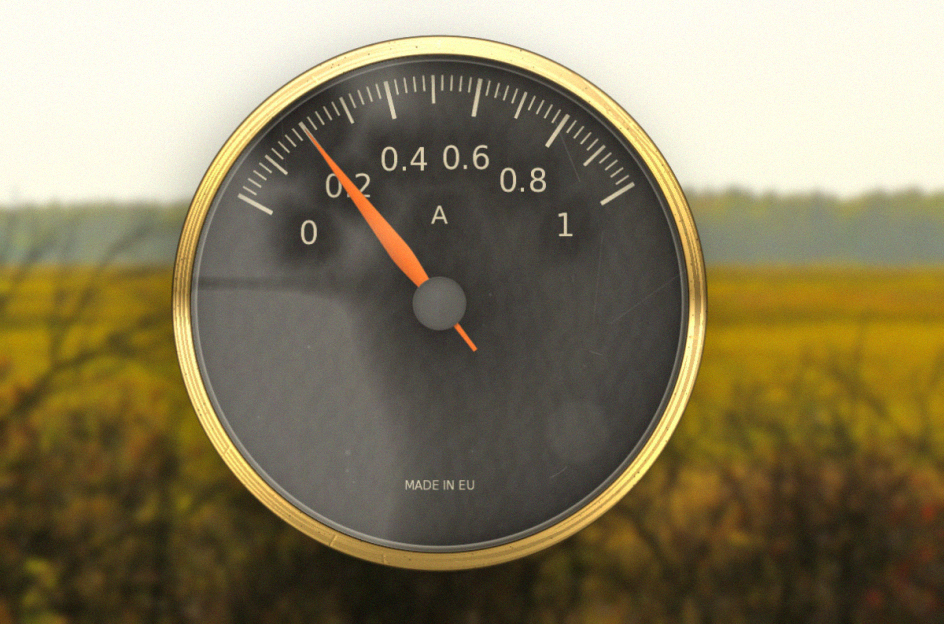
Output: 0.2 (A)
